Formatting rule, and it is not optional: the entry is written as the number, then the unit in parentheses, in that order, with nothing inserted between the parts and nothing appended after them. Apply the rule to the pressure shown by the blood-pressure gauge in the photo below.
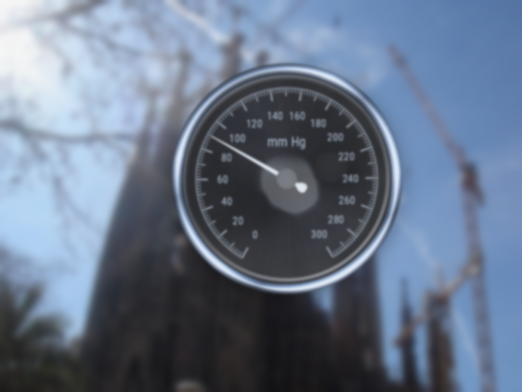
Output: 90 (mmHg)
